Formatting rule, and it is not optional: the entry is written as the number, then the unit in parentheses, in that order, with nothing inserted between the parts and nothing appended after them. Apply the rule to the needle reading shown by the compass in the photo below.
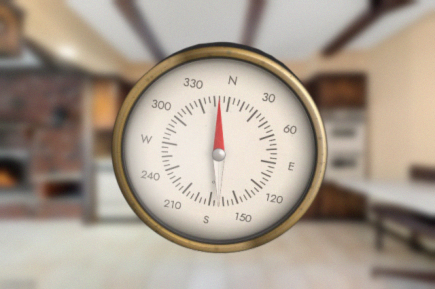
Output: 350 (°)
